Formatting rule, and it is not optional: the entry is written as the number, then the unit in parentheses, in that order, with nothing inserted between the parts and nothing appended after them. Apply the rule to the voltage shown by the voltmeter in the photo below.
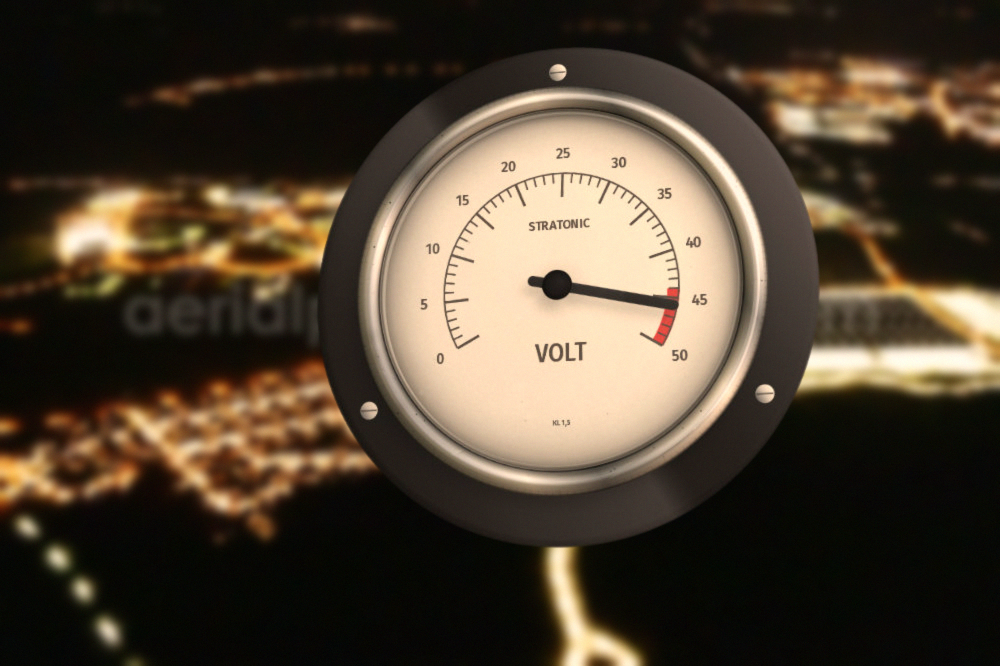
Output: 46 (V)
